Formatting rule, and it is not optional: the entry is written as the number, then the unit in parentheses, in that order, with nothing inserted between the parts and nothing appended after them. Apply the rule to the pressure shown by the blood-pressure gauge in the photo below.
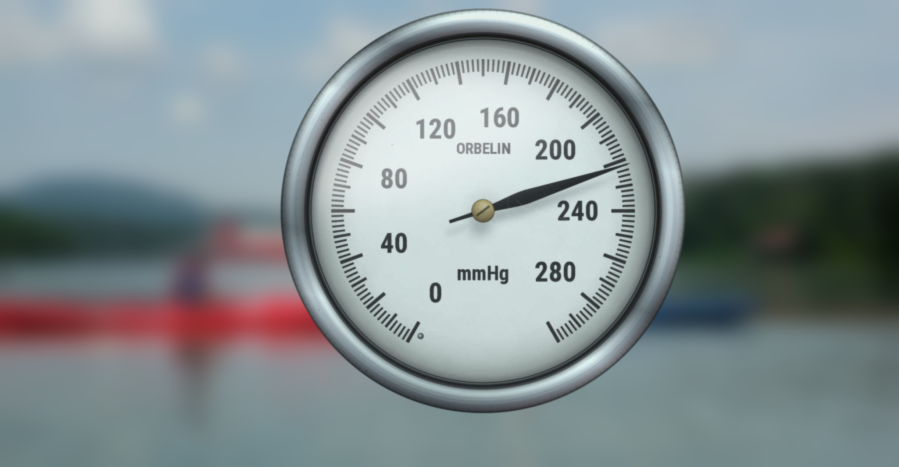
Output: 222 (mmHg)
